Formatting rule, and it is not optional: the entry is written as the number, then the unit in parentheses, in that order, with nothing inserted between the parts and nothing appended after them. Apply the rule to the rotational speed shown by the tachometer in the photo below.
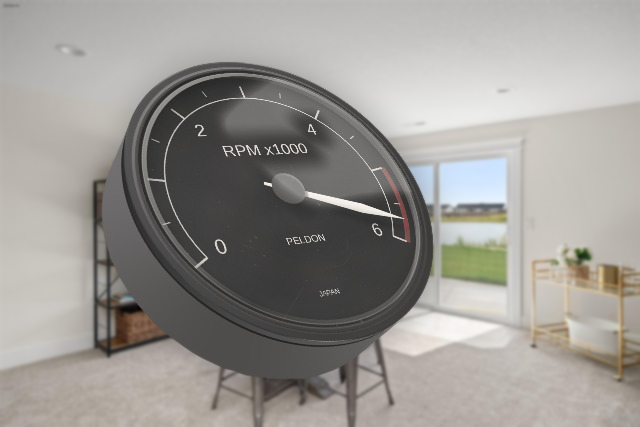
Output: 5750 (rpm)
